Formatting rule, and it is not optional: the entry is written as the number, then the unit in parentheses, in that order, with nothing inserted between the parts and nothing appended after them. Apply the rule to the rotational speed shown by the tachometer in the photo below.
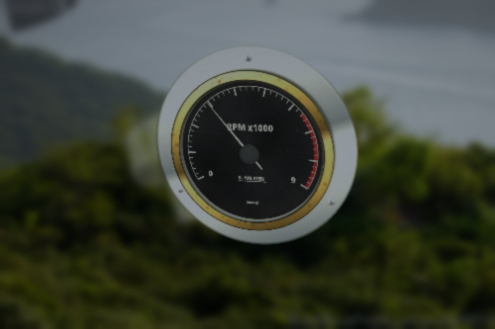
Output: 3000 (rpm)
